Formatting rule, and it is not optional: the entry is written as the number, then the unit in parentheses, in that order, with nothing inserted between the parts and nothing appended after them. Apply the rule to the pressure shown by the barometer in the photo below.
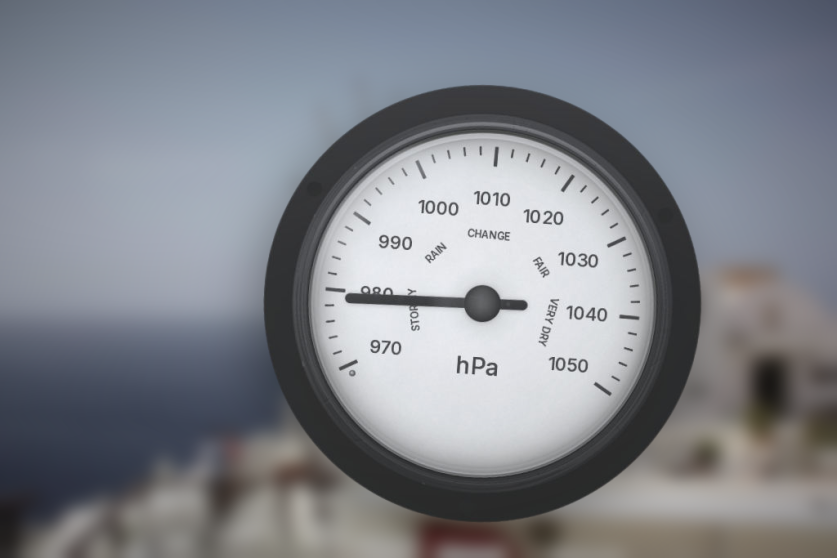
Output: 979 (hPa)
